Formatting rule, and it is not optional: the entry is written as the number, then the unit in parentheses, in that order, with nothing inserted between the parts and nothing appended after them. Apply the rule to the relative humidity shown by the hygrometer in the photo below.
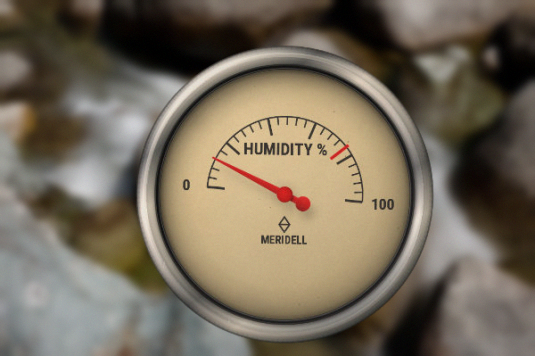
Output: 12 (%)
